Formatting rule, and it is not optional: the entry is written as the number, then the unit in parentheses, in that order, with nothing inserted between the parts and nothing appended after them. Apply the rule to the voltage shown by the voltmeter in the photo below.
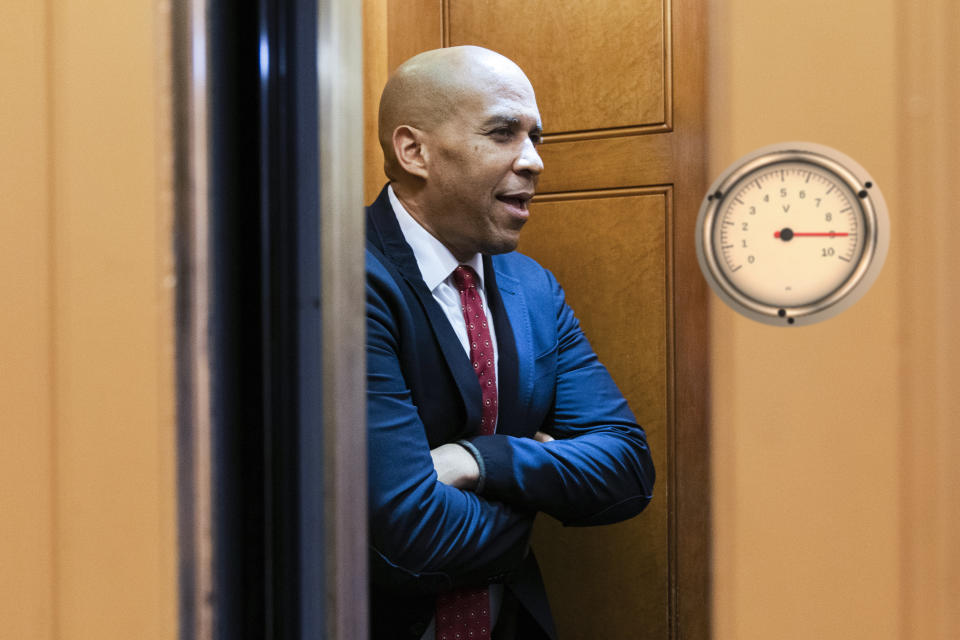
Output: 9 (V)
